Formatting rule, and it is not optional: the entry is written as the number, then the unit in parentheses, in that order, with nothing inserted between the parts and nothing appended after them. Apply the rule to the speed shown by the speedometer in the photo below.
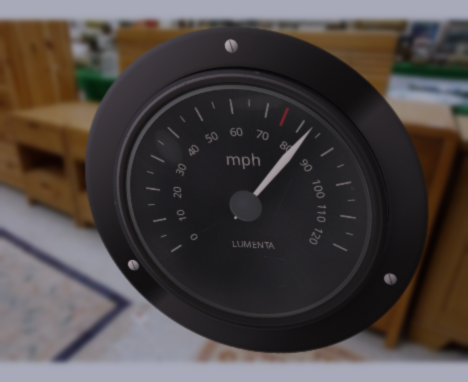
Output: 82.5 (mph)
